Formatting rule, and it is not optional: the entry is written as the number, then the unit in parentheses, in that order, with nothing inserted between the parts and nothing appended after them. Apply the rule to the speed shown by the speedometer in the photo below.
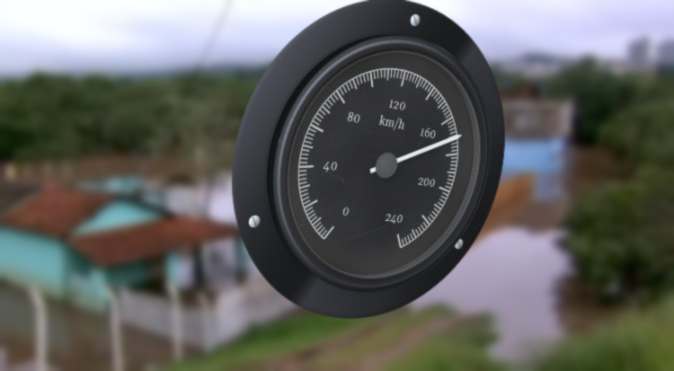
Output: 170 (km/h)
